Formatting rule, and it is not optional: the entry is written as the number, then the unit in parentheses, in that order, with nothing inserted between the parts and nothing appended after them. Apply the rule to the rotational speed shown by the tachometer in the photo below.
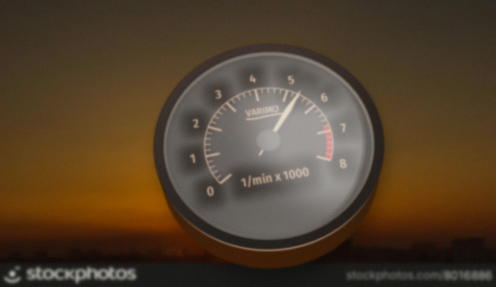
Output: 5400 (rpm)
